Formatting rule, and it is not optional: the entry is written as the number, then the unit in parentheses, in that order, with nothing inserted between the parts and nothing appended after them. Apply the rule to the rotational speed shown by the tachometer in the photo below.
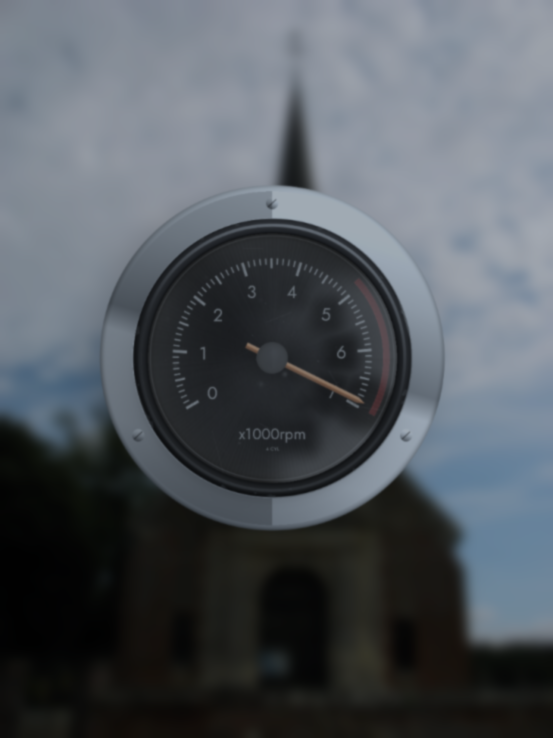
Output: 6900 (rpm)
